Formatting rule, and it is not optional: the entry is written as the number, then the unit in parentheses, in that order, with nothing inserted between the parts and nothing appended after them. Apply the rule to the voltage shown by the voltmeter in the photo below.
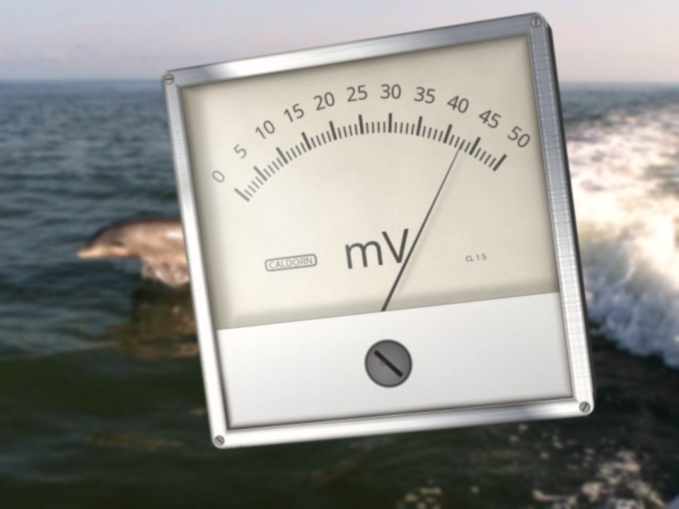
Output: 43 (mV)
